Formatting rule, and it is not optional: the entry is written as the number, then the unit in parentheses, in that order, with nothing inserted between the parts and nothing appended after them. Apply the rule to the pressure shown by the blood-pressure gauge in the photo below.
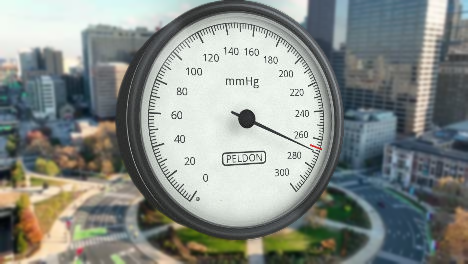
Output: 270 (mmHg)
